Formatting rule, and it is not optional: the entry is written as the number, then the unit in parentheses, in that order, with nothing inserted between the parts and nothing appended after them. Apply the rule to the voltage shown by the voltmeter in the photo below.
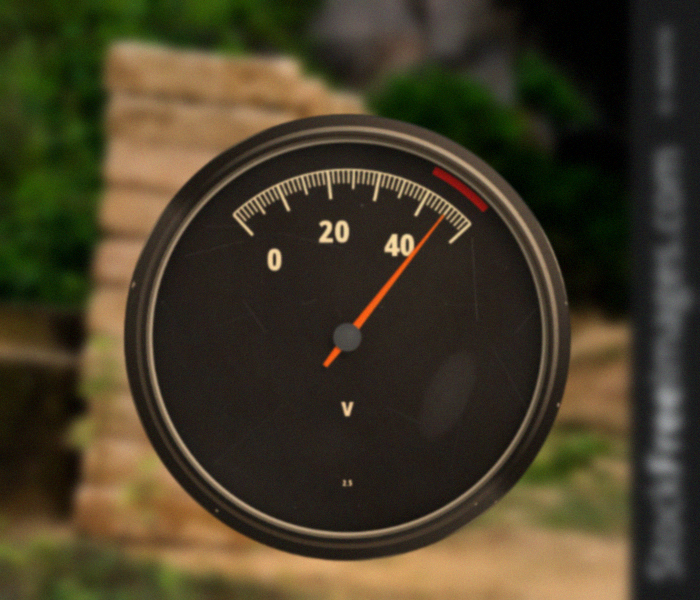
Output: 45 (V)
